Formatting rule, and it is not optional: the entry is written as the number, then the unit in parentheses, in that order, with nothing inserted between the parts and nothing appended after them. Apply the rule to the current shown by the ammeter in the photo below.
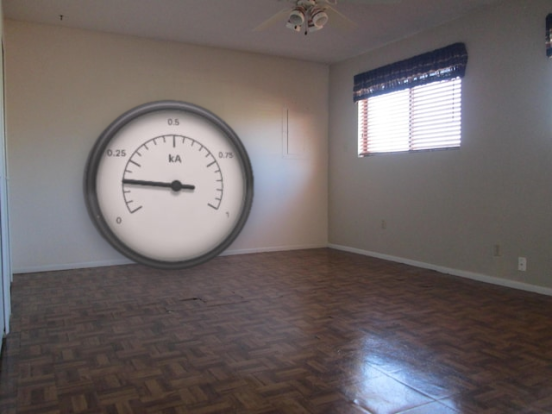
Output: 0.15 (kA)
